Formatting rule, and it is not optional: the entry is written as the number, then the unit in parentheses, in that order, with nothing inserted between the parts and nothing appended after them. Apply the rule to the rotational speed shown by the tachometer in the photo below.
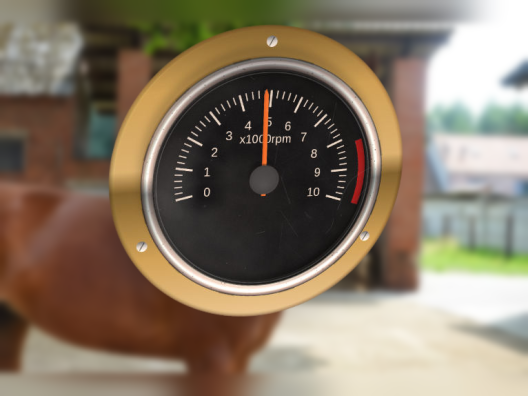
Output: 4800 (rpm)
